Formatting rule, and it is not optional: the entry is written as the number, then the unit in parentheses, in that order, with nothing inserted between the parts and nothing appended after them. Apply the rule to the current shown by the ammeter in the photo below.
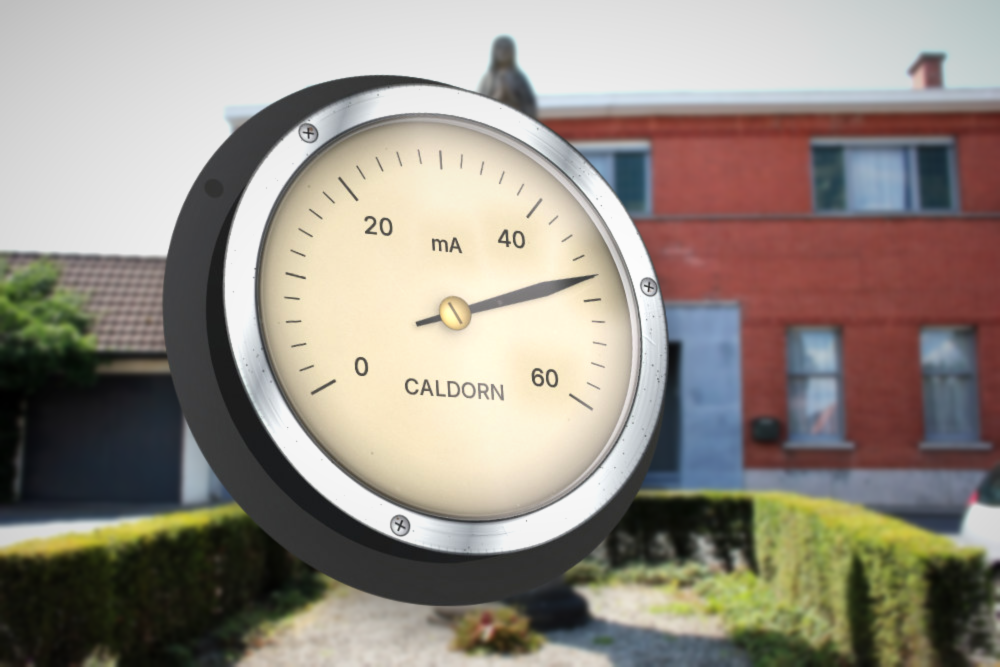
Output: 48 (mA)
